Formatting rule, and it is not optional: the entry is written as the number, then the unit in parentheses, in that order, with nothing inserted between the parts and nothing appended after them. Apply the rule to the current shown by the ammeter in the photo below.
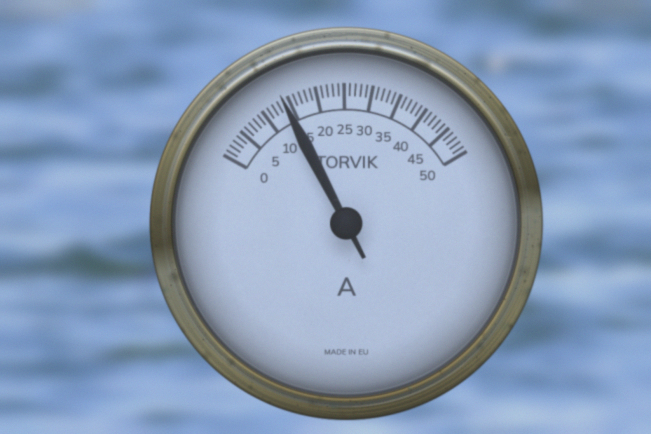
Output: 14 (A)
